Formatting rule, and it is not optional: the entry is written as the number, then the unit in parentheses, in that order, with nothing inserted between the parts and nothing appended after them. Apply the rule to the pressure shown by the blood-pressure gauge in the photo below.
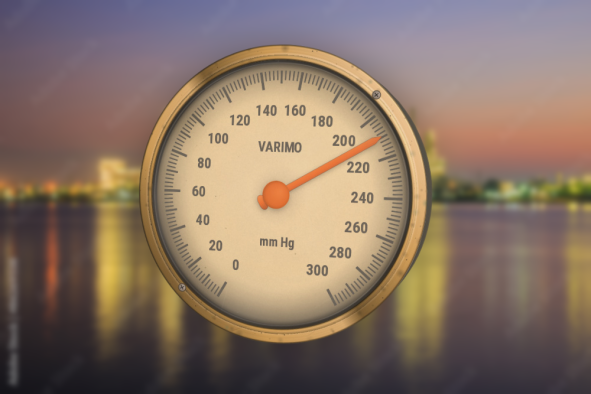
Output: 210 (mmHg)
